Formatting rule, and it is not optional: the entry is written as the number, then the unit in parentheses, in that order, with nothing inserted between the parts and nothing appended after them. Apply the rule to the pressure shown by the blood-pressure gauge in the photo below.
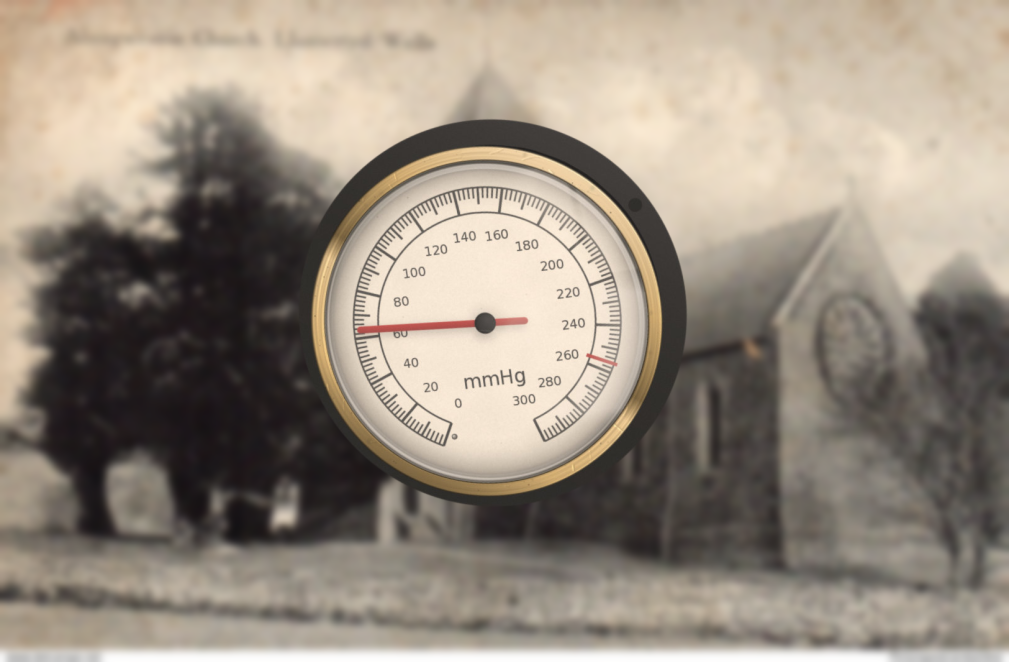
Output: 64 (mmHg)
